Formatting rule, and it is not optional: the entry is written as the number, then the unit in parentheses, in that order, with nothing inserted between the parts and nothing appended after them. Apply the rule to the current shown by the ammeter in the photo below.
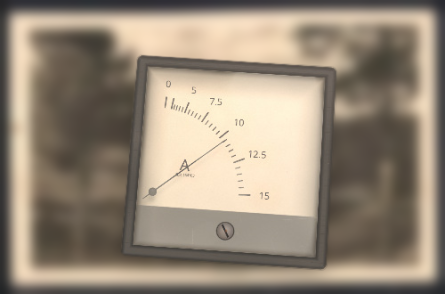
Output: 10.5 (A)
